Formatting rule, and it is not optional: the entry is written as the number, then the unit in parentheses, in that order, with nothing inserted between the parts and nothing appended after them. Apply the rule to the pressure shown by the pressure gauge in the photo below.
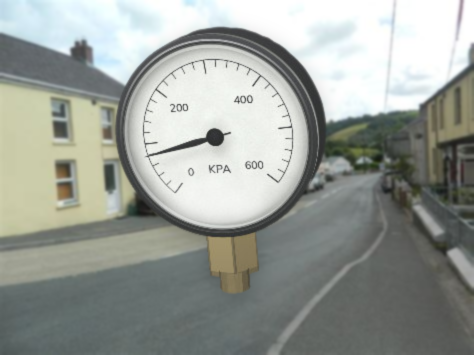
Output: 80 (kPa)
